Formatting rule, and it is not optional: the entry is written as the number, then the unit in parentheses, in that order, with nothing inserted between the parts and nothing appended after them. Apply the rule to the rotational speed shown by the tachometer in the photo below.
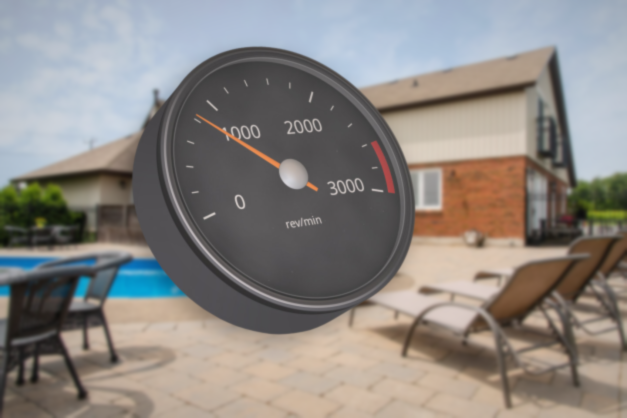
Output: 800 (rpm)
